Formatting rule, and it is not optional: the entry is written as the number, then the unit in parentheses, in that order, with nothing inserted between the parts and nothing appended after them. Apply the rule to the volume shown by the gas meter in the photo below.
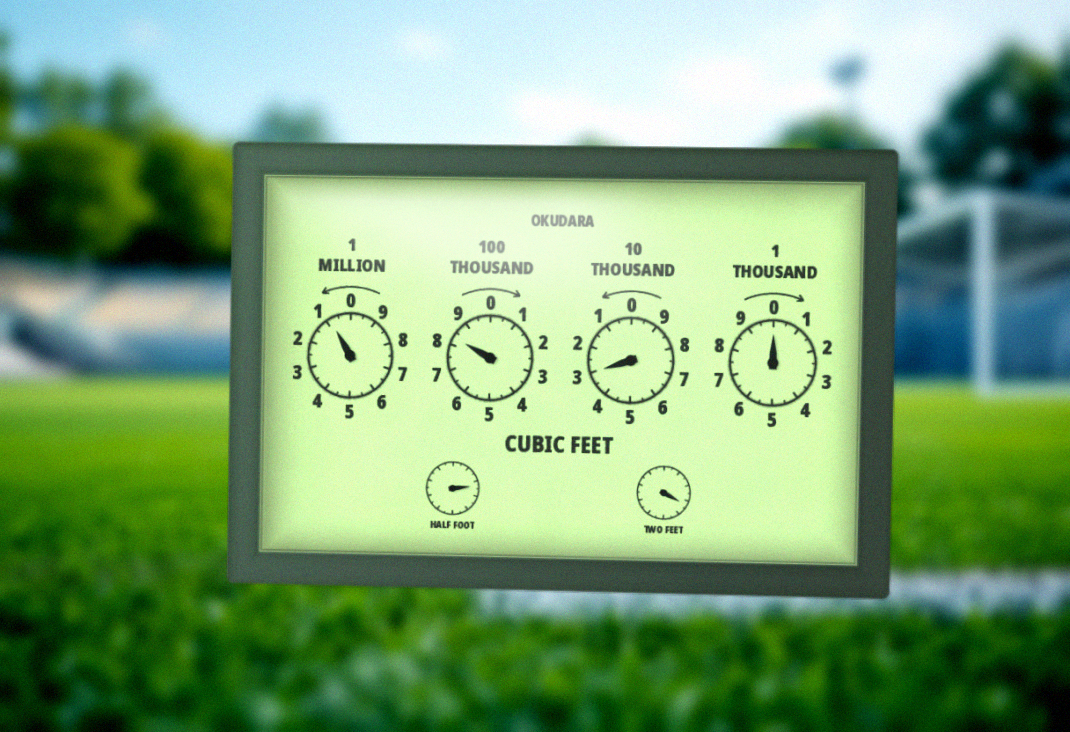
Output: 83000 (ft³)
